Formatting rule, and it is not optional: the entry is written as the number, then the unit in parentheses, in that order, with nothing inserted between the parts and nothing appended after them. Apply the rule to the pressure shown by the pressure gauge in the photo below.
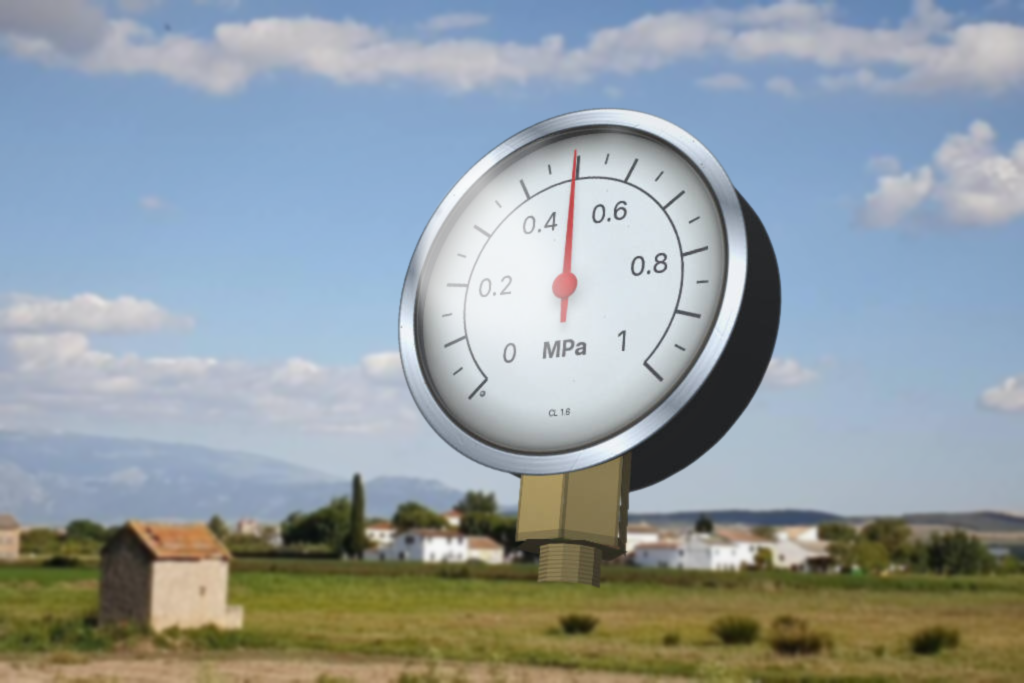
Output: 0.5 (MPa)
